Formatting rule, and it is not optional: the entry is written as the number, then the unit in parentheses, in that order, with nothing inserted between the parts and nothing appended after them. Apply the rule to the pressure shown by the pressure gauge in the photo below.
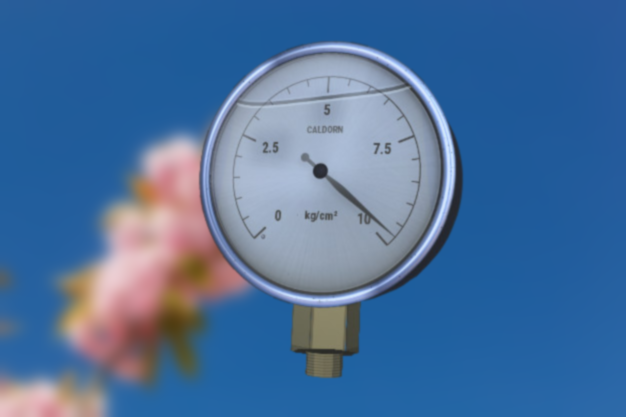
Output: 9.75 (kg/cm²)
